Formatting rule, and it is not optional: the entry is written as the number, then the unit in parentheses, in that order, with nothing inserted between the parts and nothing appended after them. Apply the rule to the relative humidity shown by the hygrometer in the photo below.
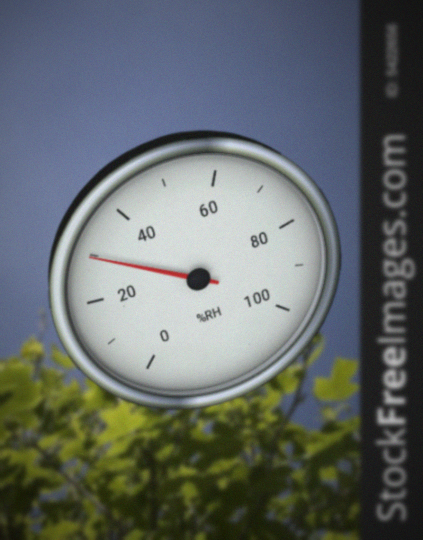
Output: 30 (%)
